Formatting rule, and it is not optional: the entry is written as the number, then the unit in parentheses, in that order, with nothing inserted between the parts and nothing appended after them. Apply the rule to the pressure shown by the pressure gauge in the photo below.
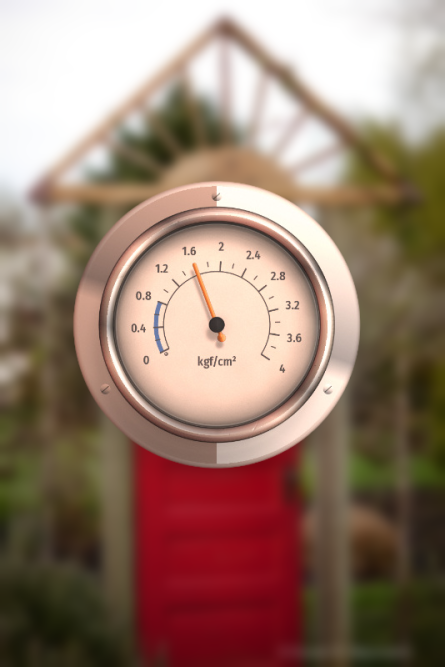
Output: 1.6 (kg/cm²)
